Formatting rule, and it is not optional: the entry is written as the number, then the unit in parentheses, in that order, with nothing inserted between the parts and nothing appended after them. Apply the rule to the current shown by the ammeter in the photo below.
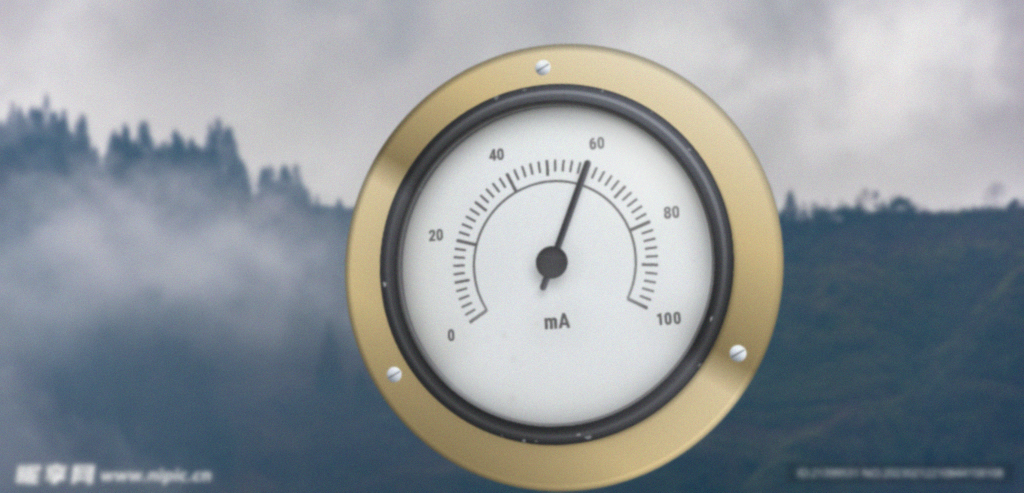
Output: 60 (mA)
